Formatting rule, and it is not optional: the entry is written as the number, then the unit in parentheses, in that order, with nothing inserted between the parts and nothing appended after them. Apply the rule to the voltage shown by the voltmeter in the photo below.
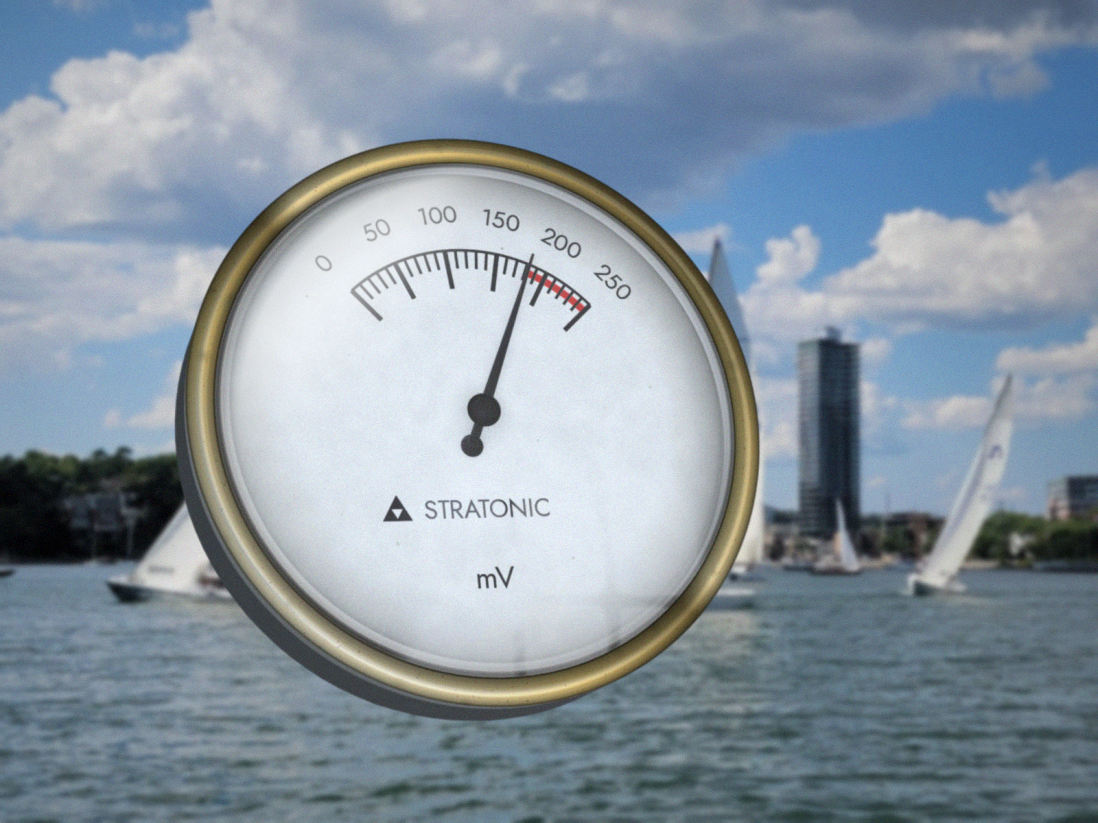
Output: 180 (mV)
